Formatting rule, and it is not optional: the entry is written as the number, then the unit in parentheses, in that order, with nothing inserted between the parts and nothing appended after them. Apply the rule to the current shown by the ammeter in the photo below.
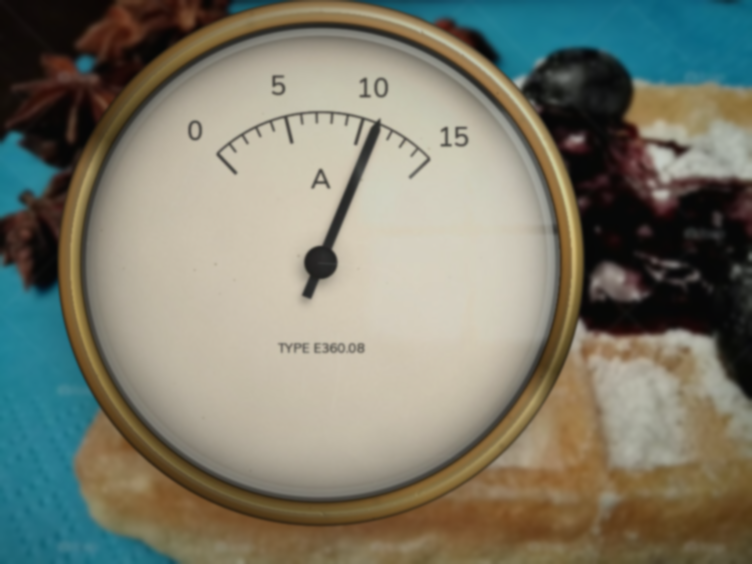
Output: 11 (A)
